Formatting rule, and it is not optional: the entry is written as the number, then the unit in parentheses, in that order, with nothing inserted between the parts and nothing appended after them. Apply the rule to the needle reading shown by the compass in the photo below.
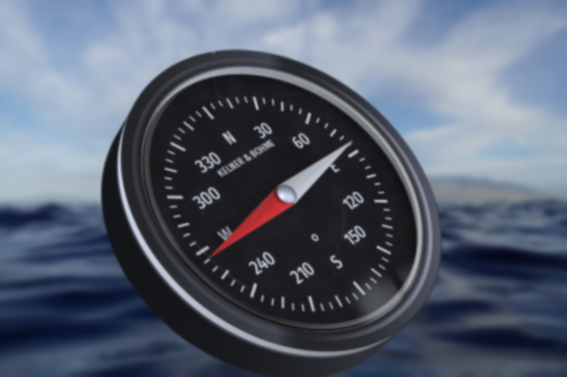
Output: 265 (°)
